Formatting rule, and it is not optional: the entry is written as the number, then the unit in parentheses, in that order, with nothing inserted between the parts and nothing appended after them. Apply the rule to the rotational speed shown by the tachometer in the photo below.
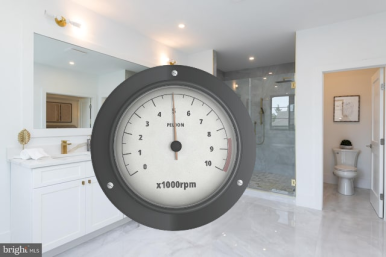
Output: 5000 (rpm)
